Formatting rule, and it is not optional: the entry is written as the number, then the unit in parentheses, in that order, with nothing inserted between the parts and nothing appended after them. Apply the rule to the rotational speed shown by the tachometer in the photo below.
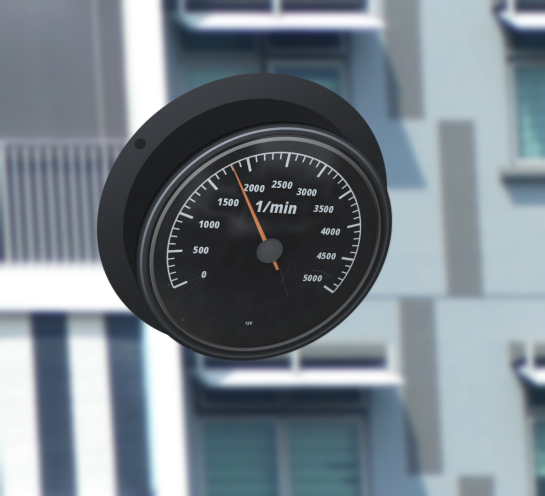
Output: 1800 (rpm)
